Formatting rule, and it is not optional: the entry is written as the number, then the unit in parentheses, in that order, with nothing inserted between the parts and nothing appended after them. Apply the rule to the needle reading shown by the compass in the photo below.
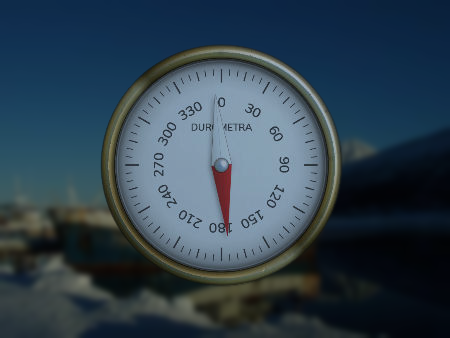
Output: 175 (°)
